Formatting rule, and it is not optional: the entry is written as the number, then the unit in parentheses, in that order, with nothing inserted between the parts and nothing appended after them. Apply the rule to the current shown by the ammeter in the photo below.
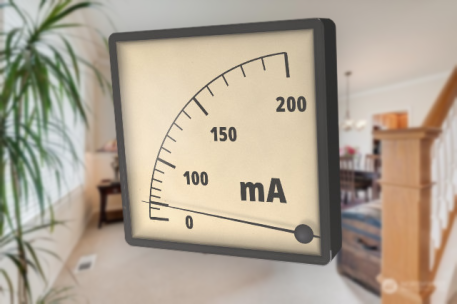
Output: 50 (mA)
